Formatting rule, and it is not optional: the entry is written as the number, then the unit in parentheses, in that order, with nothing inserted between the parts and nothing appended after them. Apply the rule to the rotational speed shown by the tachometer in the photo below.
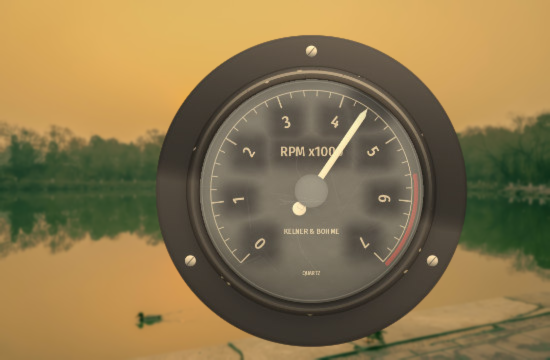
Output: 4400 (rpm)
